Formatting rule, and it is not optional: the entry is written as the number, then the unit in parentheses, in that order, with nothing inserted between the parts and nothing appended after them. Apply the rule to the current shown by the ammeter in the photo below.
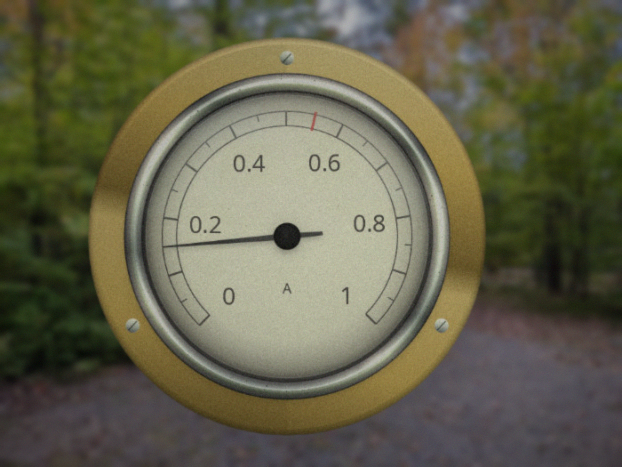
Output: 0.15 (A)
